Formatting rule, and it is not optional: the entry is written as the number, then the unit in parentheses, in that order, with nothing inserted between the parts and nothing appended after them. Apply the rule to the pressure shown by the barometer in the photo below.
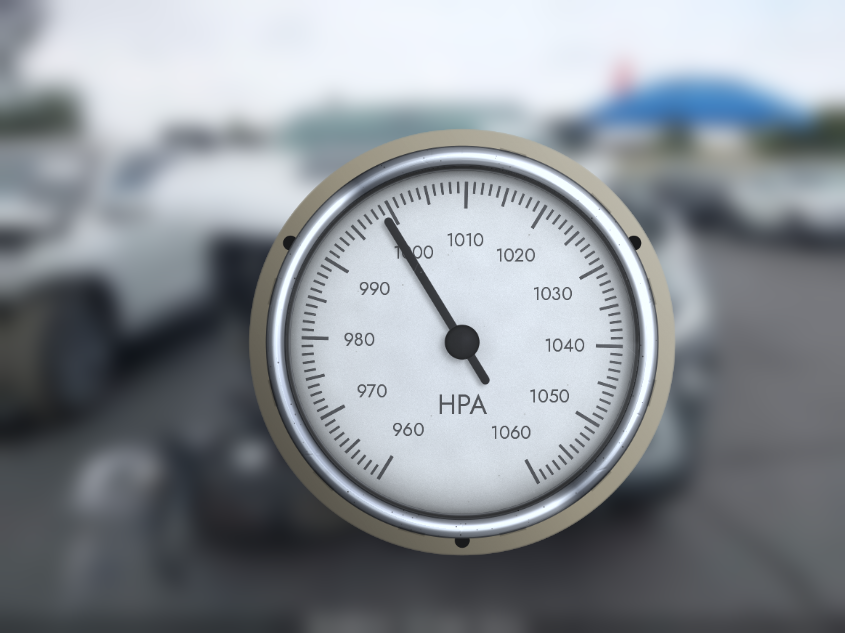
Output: 999 (hPa)
